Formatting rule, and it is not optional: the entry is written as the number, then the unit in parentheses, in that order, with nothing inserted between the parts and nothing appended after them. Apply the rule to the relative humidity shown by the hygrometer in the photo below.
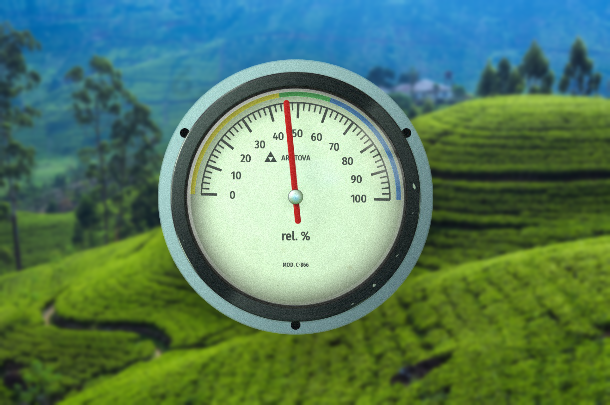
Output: 46 (%)
